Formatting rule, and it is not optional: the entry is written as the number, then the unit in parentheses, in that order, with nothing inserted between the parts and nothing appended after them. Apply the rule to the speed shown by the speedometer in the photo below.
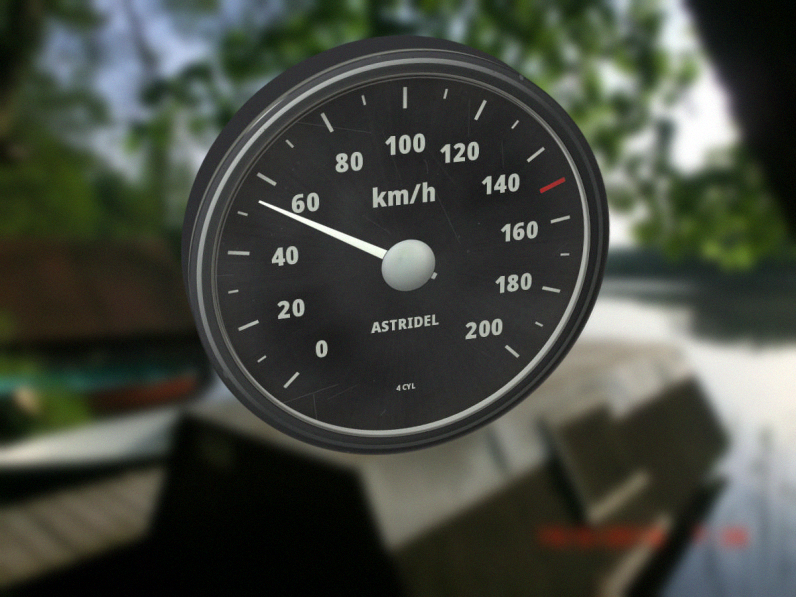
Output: 55 (km/h)
